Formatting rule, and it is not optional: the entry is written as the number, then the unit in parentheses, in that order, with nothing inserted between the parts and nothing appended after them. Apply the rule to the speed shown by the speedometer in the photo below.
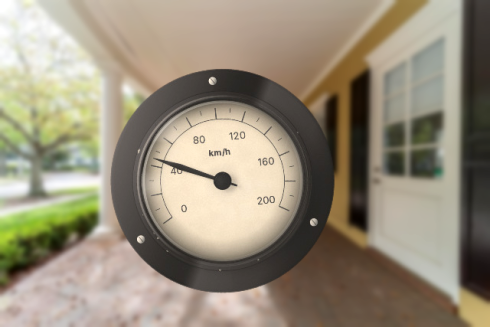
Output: 45 (km/h)
